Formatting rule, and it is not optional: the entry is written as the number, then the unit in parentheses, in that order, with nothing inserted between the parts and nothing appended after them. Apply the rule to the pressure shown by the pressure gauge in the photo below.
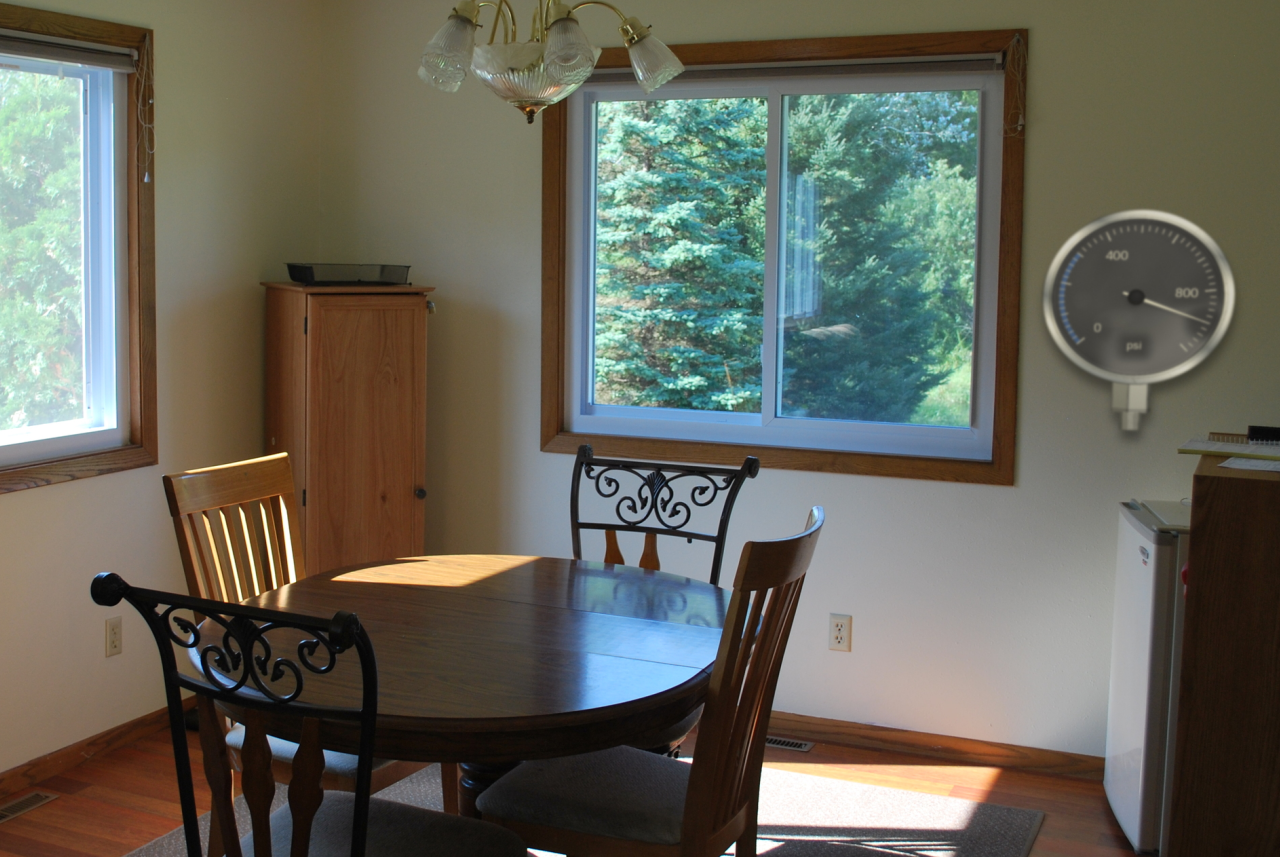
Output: 900 (psi)
